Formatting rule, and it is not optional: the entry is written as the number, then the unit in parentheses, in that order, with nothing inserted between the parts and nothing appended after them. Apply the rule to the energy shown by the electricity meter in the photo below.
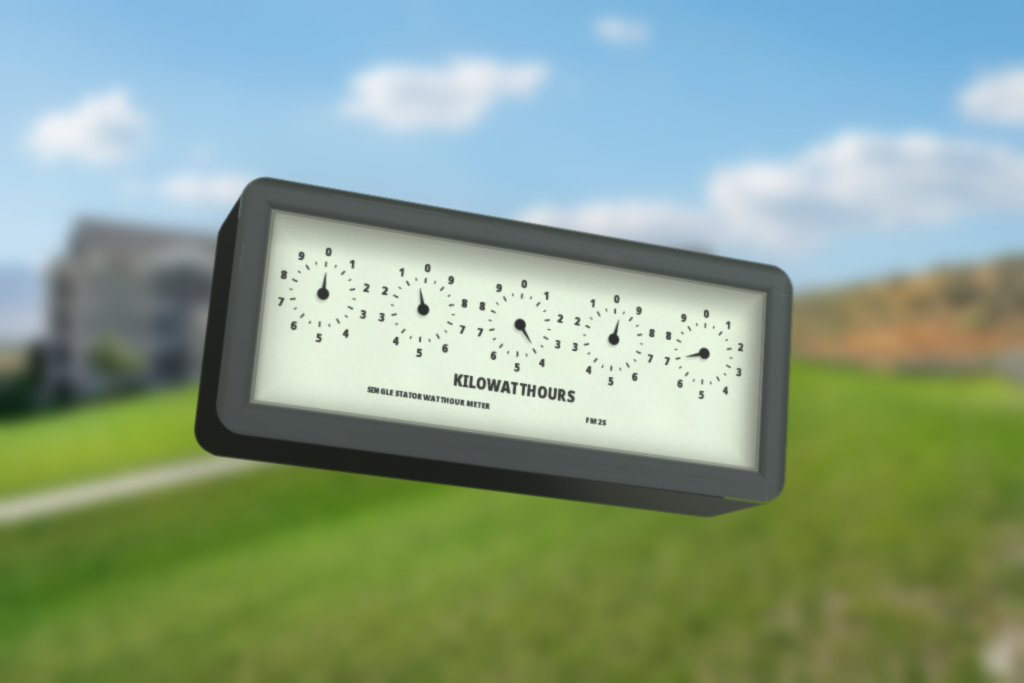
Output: 397 (kWh)
